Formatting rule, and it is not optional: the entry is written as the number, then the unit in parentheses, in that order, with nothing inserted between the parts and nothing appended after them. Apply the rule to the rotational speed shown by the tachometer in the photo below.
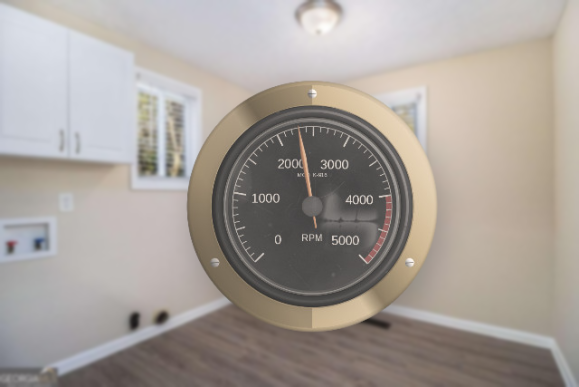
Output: 2300 (rpm)
